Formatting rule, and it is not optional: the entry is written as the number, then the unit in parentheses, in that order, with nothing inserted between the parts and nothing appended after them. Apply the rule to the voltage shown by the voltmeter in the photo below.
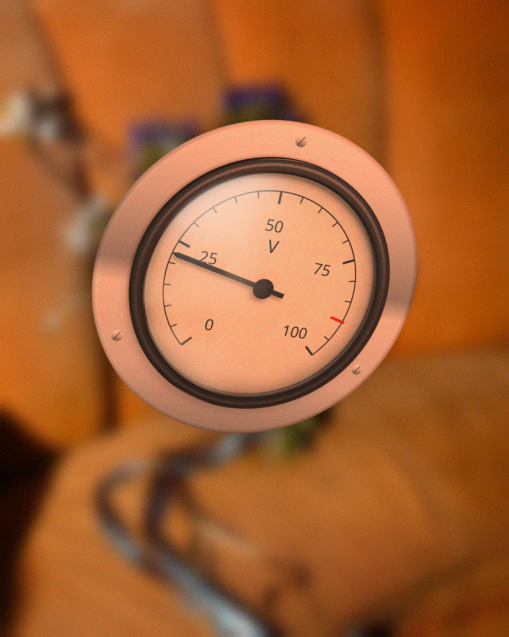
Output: 22.5 (V)
